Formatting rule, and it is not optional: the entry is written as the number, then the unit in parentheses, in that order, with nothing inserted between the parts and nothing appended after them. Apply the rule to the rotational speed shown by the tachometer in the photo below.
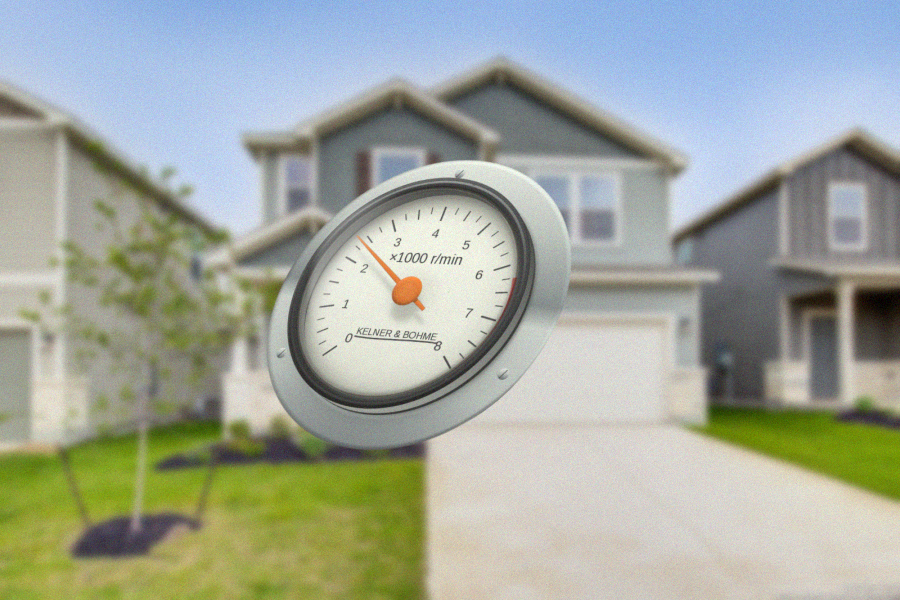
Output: 2375 (rpm)
